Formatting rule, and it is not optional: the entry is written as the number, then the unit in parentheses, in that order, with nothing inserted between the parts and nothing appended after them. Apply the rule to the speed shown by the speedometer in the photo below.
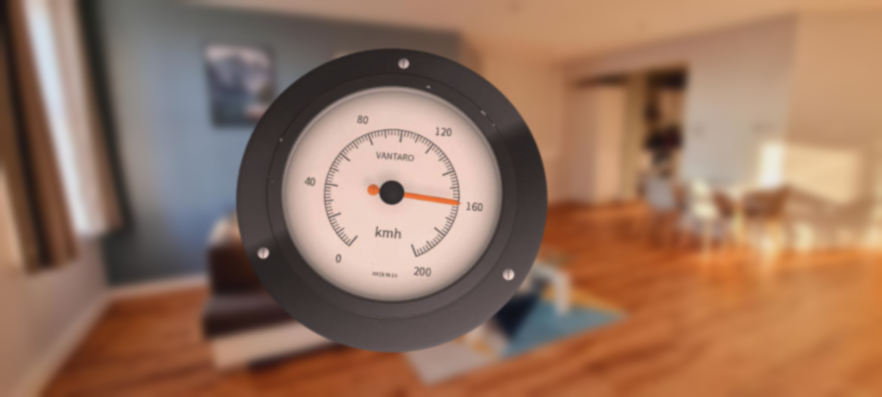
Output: 160 (km/h)
